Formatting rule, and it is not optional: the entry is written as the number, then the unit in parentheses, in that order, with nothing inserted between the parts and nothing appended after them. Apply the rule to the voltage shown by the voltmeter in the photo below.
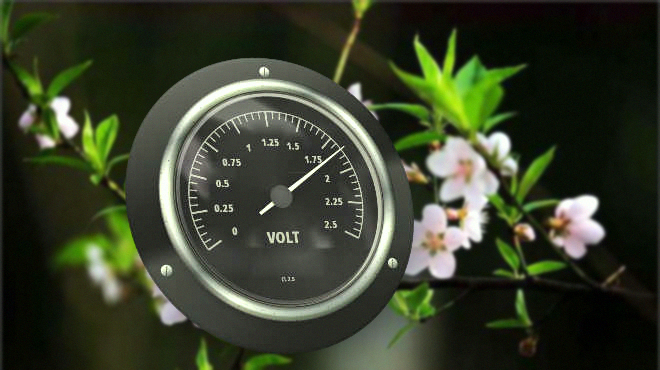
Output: 1.85 (V)
